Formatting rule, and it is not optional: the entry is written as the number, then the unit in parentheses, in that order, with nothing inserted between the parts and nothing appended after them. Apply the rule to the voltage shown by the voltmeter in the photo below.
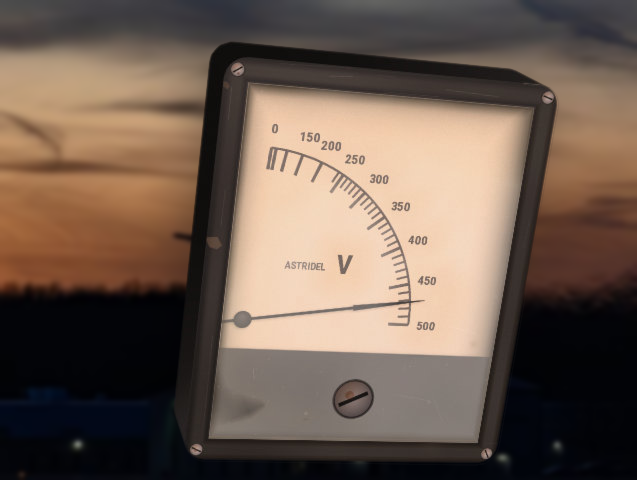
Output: 470 (V)
